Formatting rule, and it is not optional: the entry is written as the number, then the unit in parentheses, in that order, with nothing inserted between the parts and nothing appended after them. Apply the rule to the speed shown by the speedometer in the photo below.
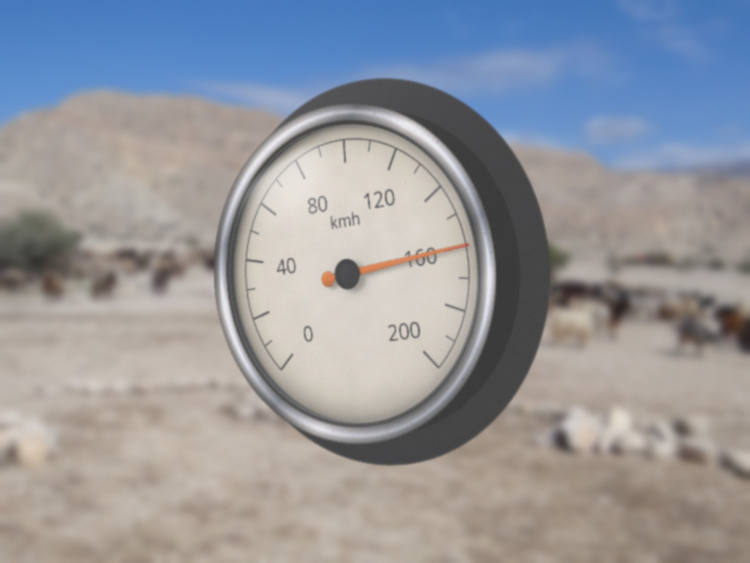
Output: 160 (km/h)
